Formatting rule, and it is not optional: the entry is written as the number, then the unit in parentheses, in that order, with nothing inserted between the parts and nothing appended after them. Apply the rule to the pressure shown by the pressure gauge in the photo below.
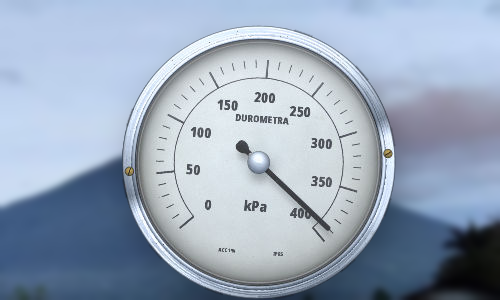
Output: 390 (kPa)
